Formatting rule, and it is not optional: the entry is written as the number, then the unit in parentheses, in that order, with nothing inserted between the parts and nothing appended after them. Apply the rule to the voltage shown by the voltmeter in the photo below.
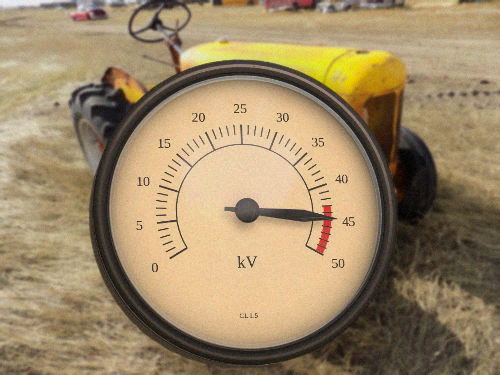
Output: 45 (kV)
